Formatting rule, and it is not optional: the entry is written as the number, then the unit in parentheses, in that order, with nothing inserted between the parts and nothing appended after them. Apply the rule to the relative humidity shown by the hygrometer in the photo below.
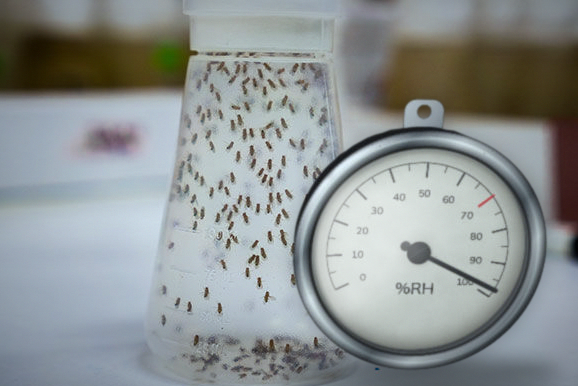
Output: 97.5 (%)
